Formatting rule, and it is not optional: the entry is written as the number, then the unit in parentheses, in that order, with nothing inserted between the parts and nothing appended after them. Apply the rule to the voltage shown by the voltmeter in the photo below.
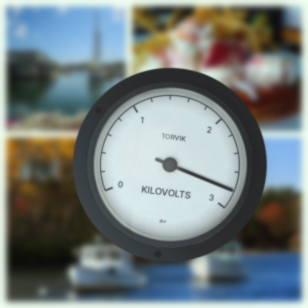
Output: 2.8 (kV)
